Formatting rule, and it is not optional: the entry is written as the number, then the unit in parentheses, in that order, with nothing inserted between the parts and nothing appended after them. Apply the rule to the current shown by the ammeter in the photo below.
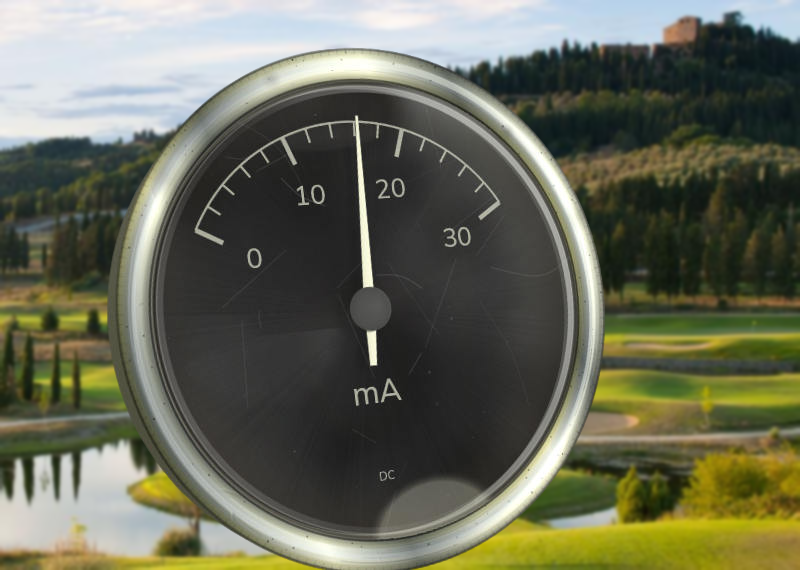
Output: 16 (mA)
